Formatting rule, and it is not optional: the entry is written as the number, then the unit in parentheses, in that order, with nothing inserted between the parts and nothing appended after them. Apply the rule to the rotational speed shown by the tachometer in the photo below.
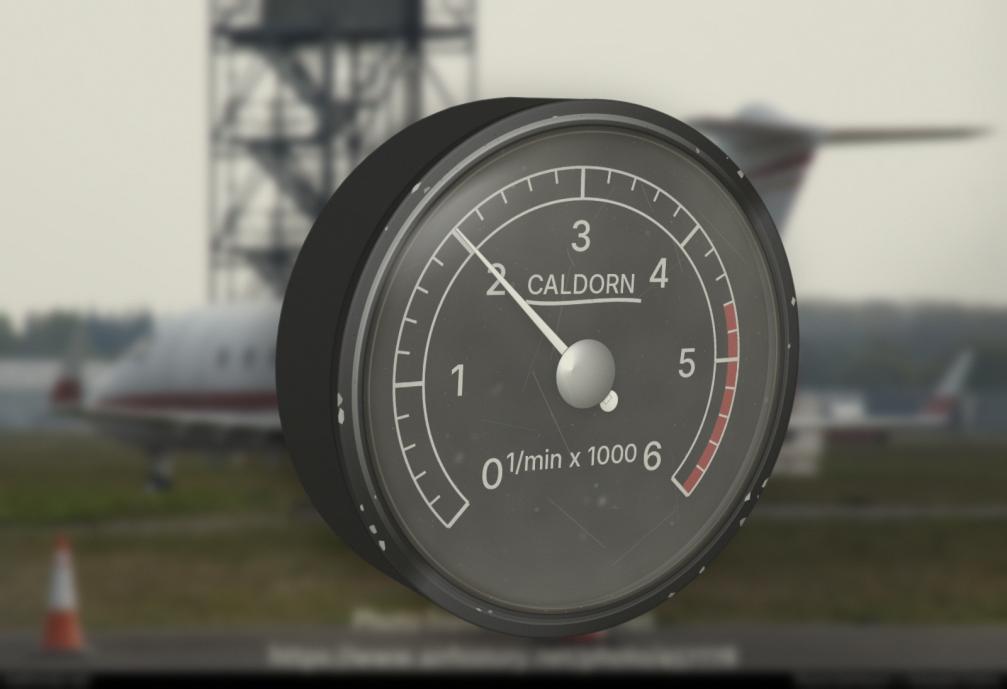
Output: 2000 (rpm)
